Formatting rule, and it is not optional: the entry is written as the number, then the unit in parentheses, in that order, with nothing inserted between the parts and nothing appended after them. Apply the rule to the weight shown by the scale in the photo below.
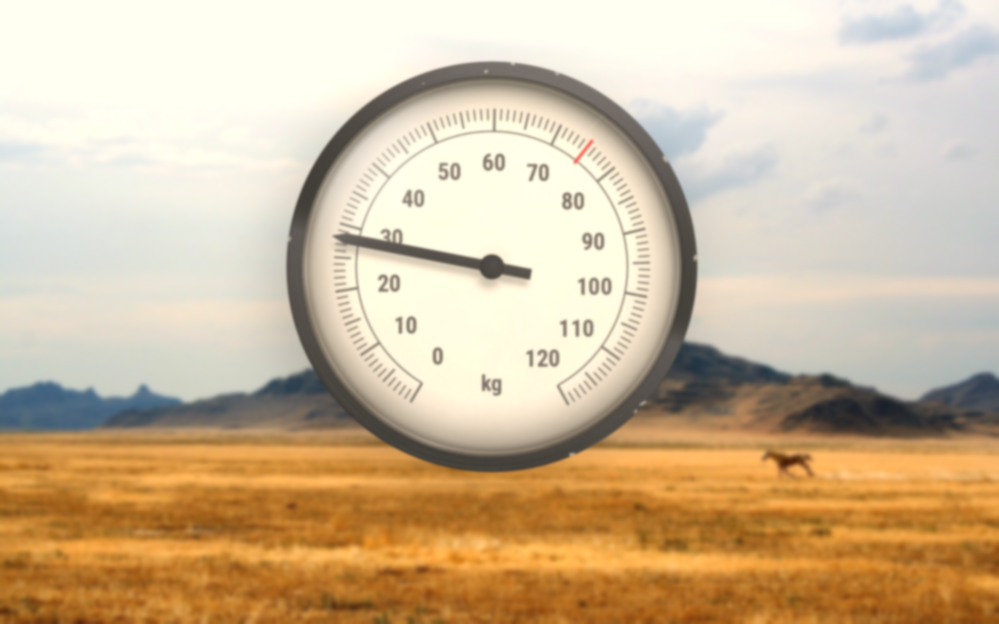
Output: 28 (kg)
